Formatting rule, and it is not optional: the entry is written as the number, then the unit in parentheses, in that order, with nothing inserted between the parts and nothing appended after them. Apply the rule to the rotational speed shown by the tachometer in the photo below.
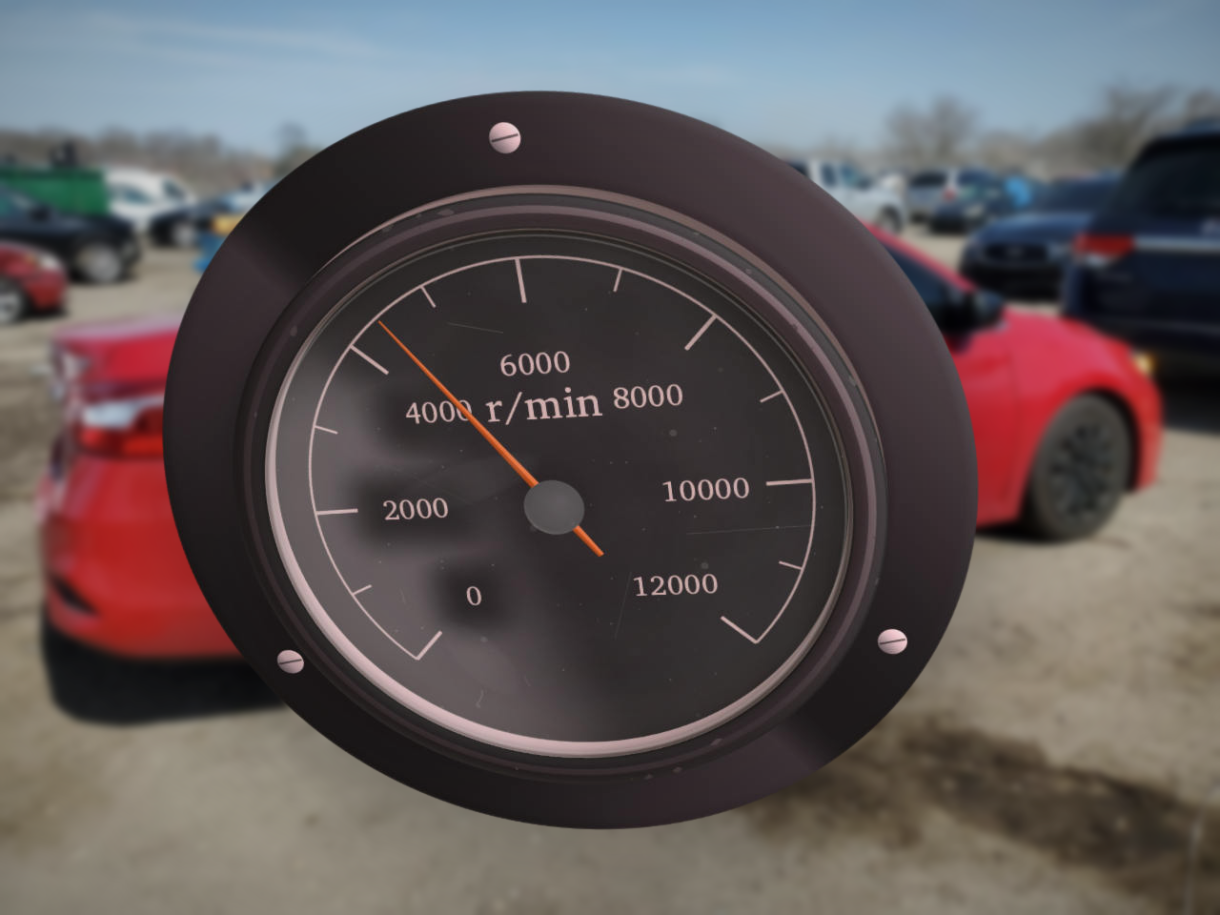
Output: 4500 (rpm)
